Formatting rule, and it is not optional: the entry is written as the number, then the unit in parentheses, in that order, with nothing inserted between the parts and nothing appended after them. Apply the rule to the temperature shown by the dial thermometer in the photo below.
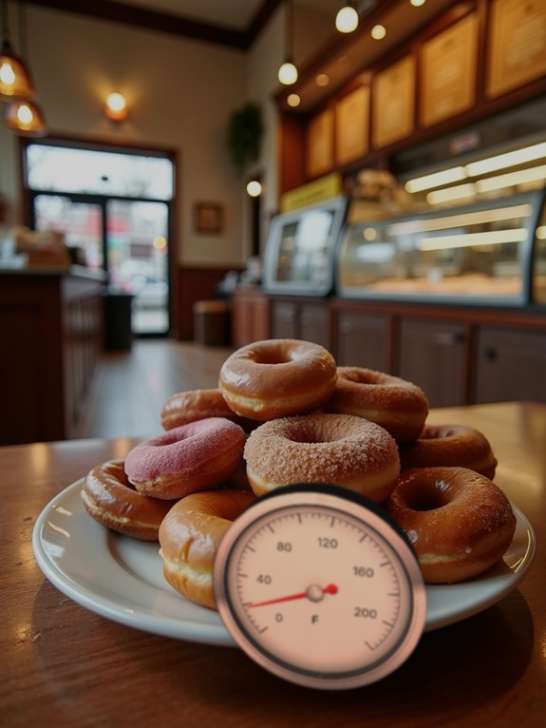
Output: 20 (°F)
